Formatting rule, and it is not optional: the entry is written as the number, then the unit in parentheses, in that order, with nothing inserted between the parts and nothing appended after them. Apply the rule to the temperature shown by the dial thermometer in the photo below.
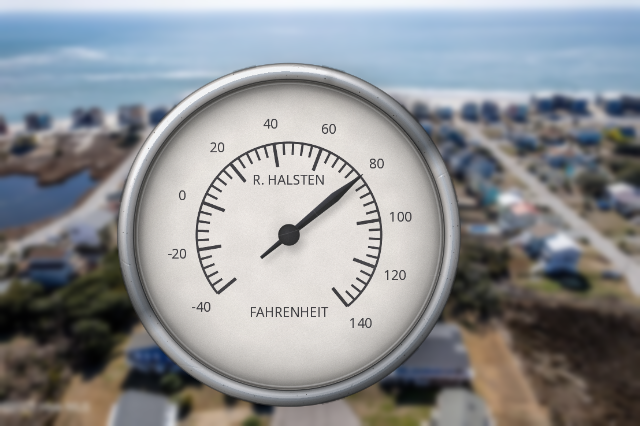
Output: 80 (°F)
